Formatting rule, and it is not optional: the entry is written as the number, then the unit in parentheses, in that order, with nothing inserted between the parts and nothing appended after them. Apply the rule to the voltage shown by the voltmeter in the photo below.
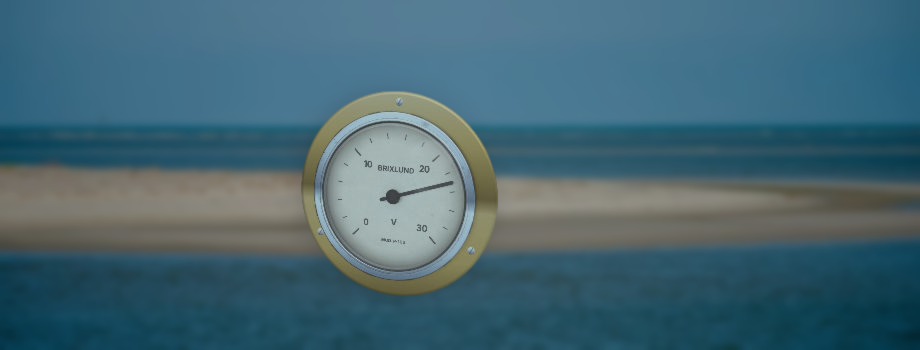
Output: 23 (V)
